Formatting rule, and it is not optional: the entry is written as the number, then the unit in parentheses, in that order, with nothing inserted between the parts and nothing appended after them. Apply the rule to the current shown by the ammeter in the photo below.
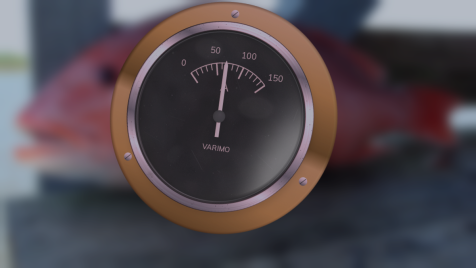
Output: 70 (A)
